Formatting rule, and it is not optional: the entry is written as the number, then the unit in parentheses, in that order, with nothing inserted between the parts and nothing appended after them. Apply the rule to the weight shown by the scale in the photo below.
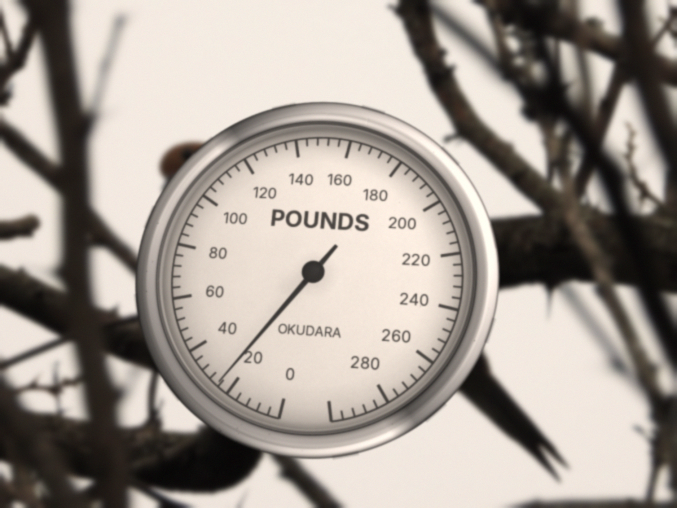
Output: 24 (lb)
